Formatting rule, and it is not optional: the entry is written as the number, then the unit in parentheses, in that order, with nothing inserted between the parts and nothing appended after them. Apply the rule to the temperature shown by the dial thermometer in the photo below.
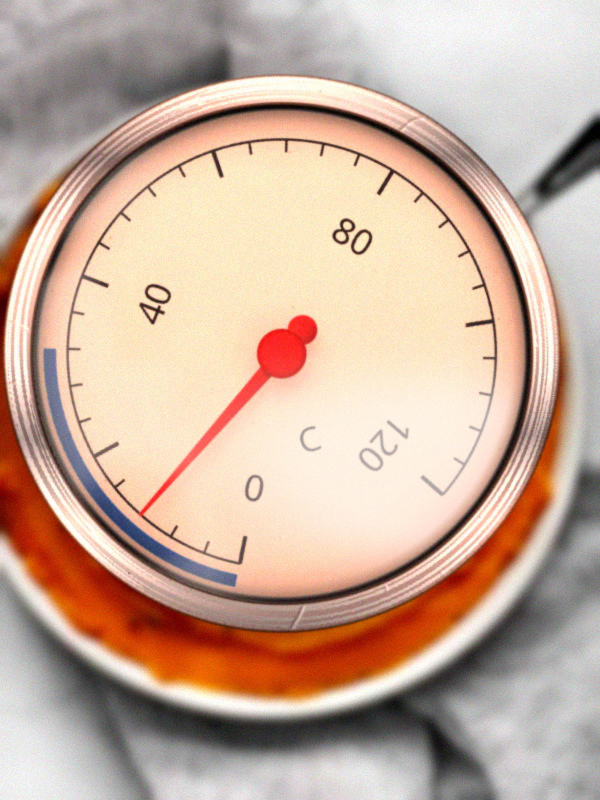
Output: 12 (°C)
